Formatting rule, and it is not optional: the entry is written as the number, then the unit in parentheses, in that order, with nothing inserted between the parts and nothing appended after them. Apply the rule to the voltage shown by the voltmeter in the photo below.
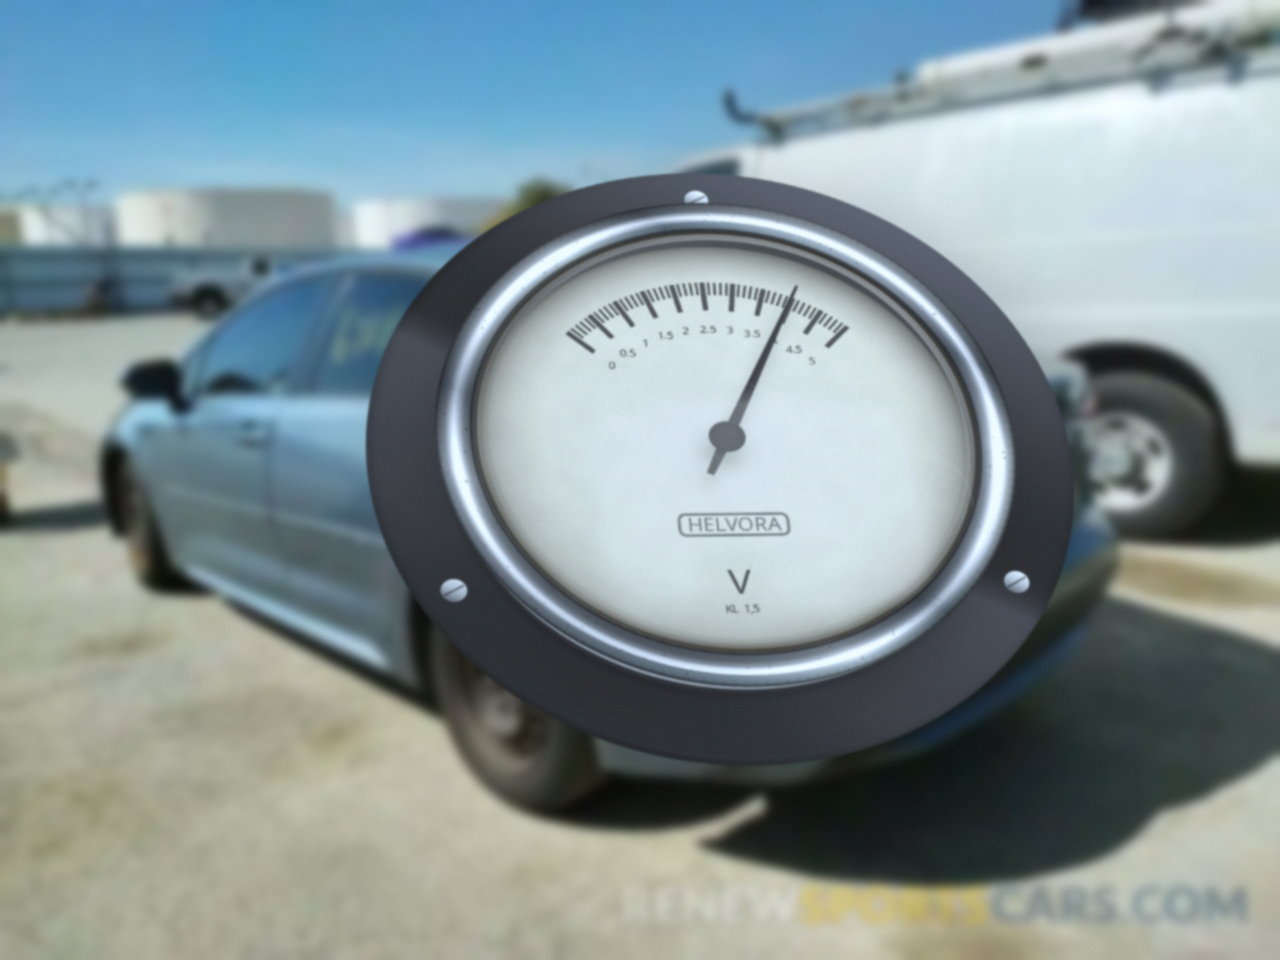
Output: 4 (V)
